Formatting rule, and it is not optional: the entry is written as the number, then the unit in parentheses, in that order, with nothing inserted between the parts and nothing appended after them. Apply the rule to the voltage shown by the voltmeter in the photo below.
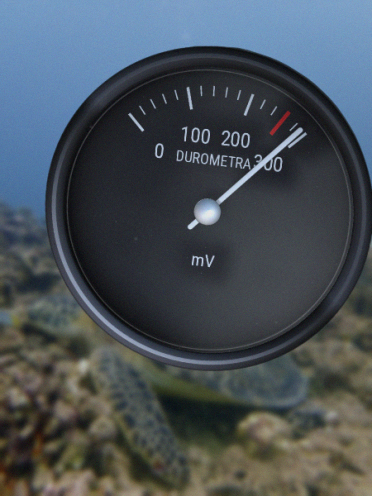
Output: 290 (mV)
